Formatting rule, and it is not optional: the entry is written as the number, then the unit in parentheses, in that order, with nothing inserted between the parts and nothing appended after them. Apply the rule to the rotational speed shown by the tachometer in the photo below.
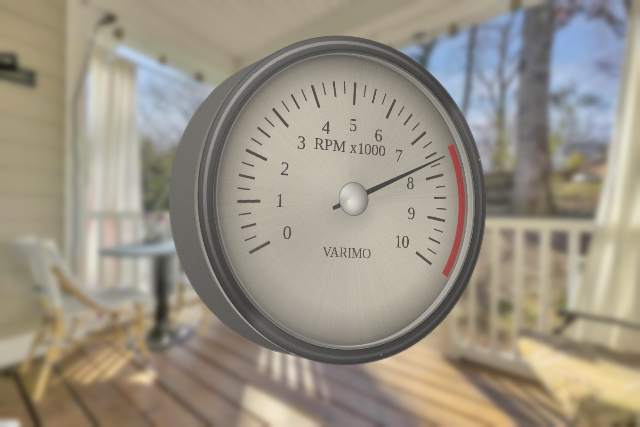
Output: 7625 (rpm)
